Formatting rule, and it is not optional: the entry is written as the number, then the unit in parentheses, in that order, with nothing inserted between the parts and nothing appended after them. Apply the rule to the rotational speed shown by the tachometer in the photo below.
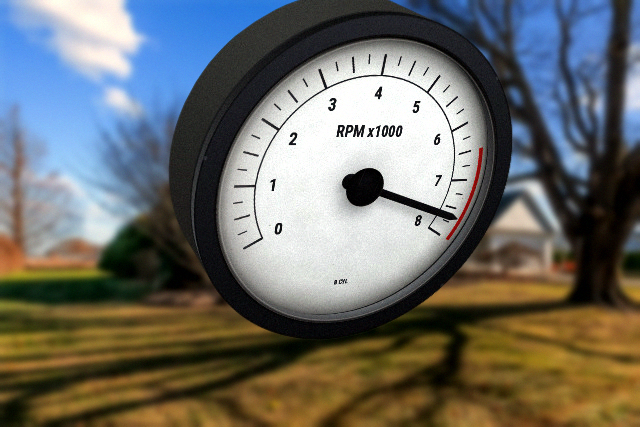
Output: 7625 (rpm)
